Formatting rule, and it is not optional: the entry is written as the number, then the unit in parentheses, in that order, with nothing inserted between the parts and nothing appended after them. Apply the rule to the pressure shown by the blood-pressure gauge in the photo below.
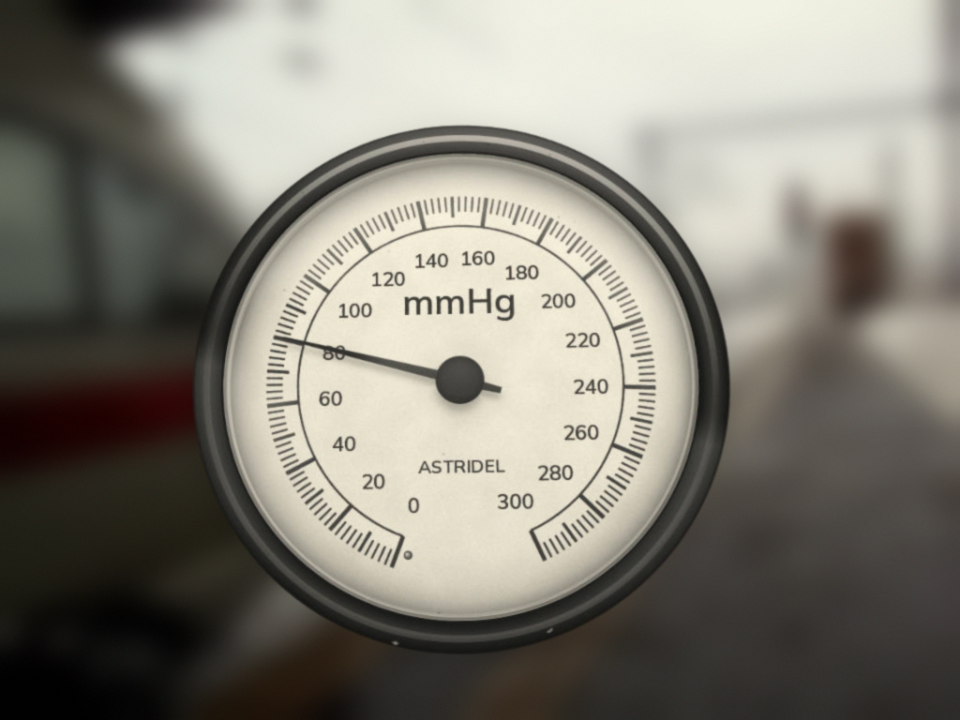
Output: 80 (mmHg)
